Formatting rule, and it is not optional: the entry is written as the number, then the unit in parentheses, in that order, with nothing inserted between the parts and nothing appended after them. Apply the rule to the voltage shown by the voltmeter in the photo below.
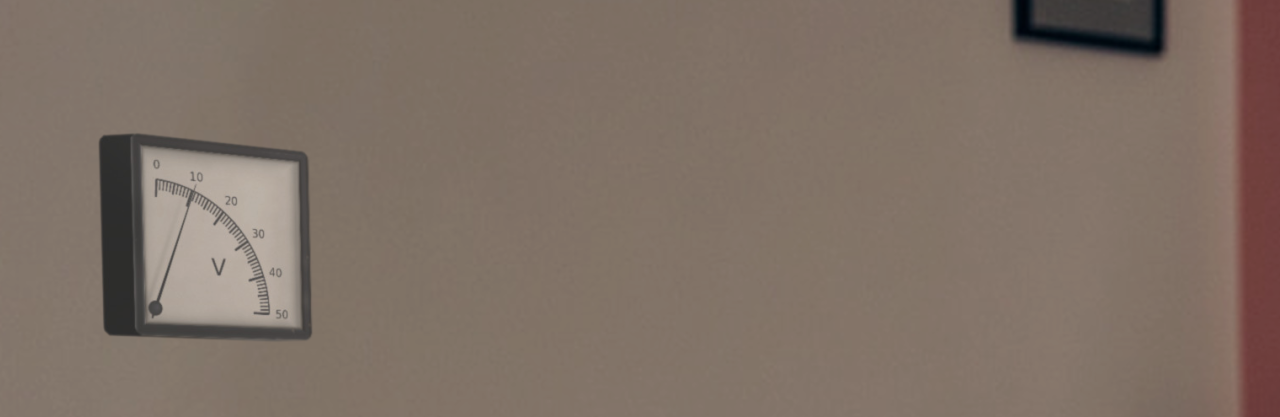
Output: 10 (V)
